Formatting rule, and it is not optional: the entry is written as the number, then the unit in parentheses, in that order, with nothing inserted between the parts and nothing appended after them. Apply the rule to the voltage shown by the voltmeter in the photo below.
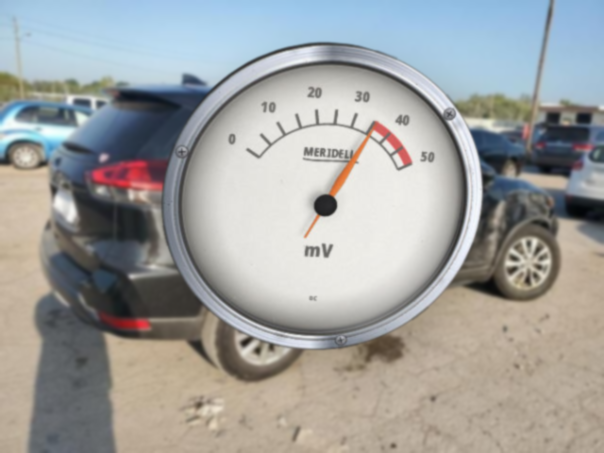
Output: 35 (mV)
